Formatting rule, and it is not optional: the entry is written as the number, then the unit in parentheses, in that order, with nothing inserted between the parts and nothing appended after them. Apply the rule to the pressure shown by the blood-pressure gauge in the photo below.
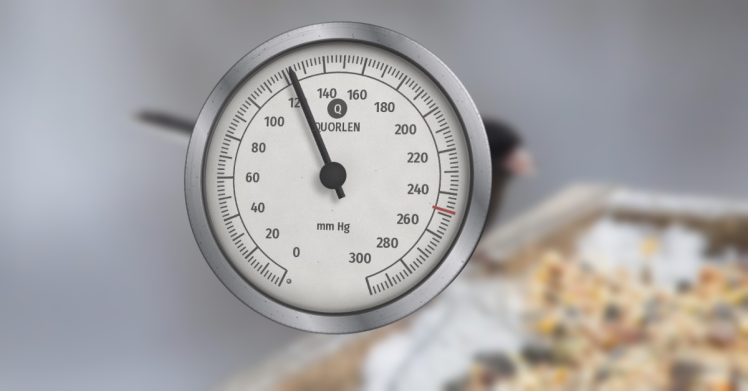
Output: 124 (mmHg)
